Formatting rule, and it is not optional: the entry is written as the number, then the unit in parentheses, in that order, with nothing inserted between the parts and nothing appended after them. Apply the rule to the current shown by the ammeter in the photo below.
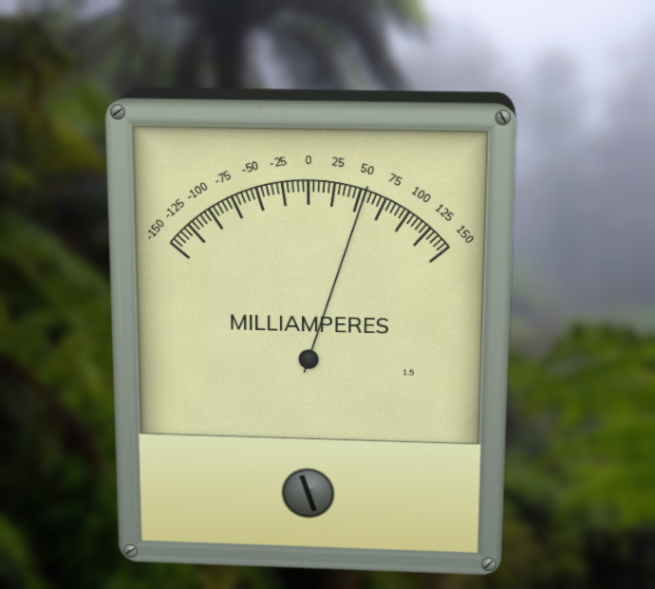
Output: 55 (mA)
